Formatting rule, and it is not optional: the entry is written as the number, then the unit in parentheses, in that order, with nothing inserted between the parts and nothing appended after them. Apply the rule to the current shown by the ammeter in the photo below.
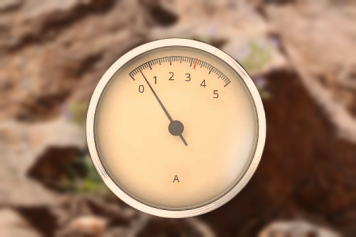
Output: 0.5 (A)
